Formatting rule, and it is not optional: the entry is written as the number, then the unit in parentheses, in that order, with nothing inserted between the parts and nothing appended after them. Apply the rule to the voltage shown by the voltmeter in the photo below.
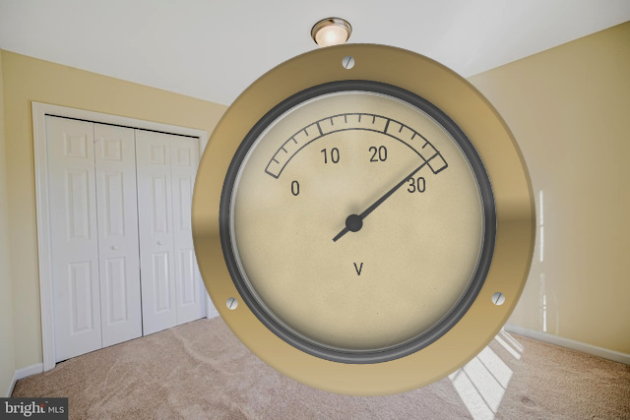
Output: 28 (V)
